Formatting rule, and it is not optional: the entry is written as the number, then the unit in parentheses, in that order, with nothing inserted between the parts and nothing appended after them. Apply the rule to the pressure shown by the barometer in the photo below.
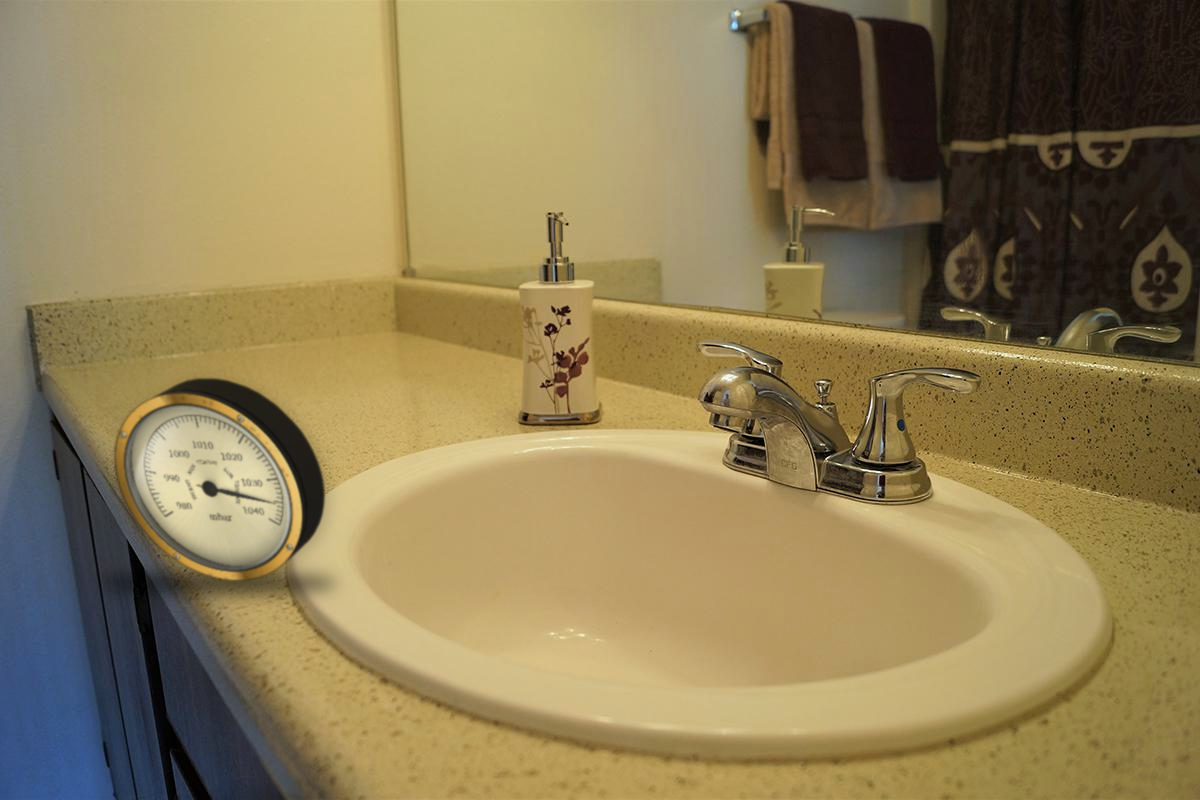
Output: 1035 (mbar)
